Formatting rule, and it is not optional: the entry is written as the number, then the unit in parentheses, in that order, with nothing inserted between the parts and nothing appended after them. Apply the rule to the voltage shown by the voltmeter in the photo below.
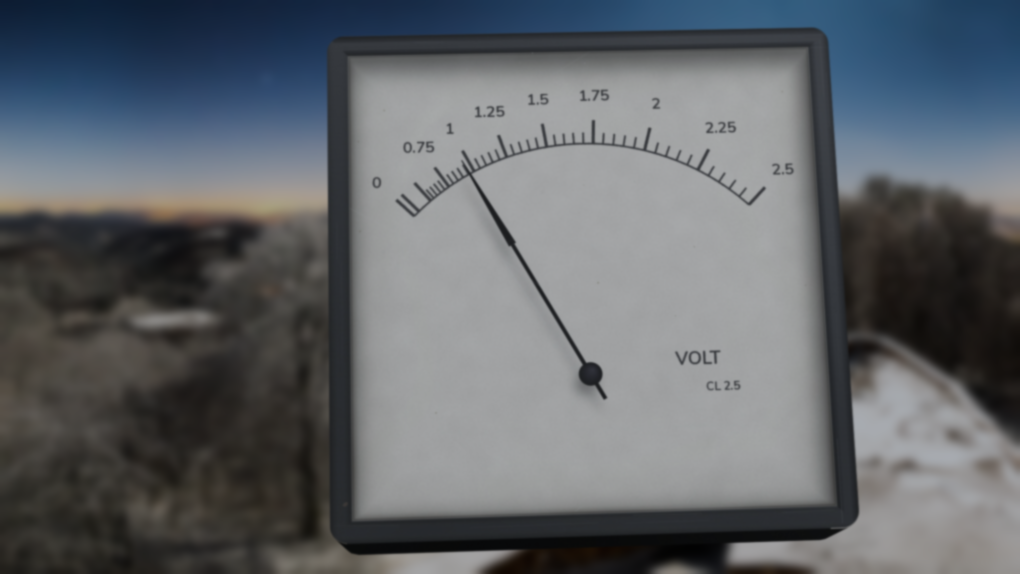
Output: 0.95 (V)
